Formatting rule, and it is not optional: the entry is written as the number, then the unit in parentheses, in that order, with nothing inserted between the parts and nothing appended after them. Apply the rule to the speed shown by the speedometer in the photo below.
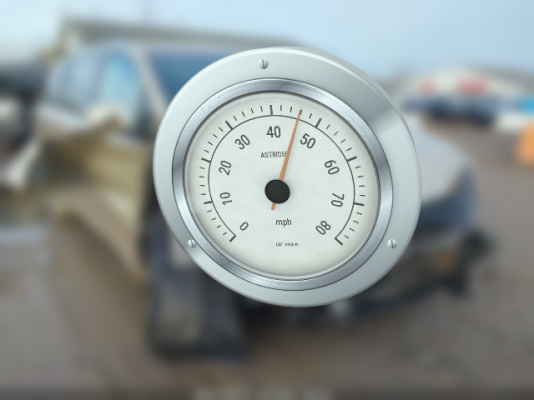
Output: 46 (mph)
